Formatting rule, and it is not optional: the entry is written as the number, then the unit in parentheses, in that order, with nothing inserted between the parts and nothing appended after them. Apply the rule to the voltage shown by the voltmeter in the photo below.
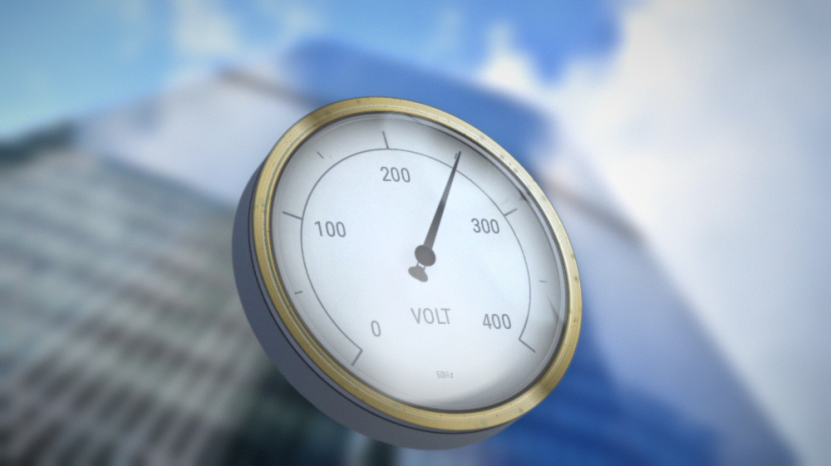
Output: 250 (V)
